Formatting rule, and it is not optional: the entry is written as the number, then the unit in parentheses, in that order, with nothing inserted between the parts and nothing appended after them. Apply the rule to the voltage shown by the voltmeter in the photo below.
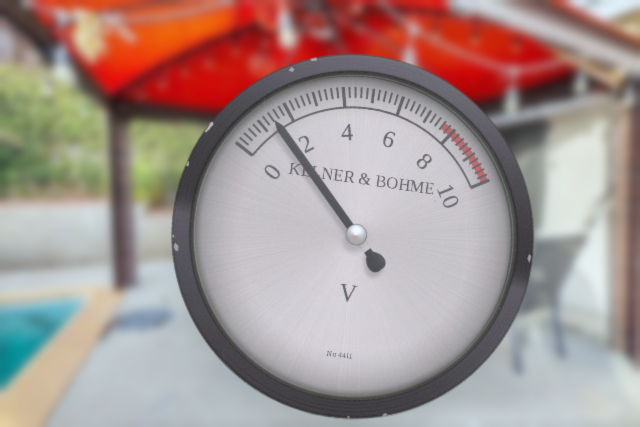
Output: 1.4 (V)
